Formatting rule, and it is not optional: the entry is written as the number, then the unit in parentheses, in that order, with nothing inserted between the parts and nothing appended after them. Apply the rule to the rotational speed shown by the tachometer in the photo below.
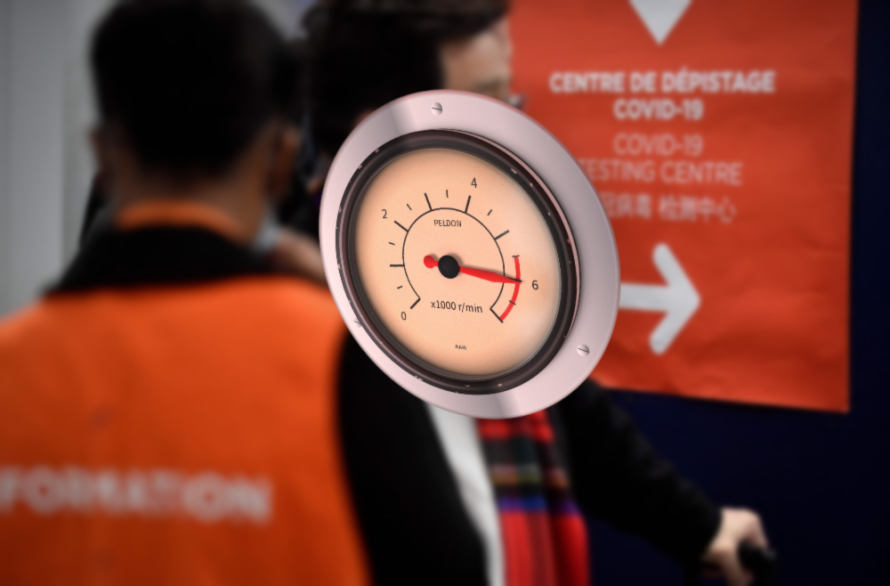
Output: 6000 (rpm)
